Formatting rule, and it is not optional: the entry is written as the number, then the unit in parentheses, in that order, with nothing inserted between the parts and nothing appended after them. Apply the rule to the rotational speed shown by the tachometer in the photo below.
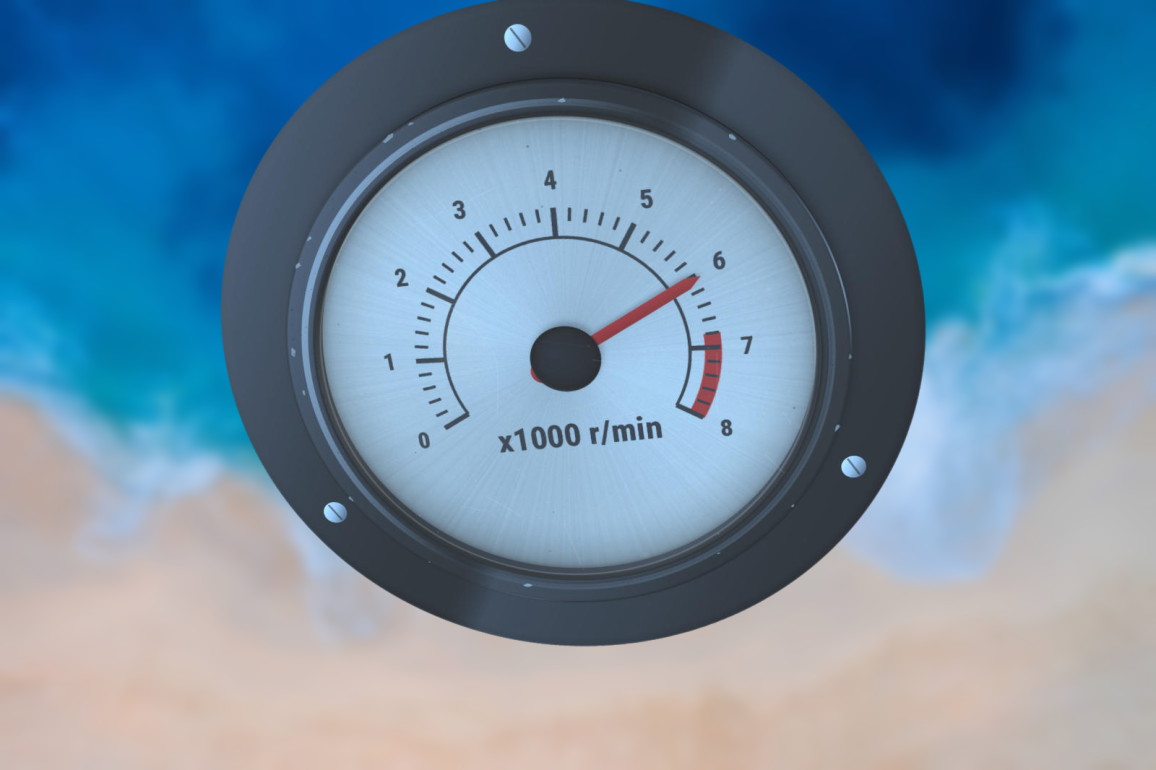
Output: 6000 (rpm)
